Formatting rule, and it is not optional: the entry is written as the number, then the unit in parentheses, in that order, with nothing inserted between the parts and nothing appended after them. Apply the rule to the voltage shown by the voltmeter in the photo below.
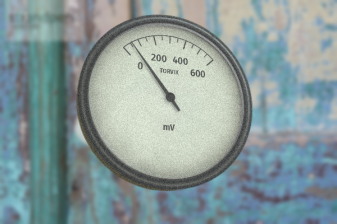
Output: 50 (mV)
